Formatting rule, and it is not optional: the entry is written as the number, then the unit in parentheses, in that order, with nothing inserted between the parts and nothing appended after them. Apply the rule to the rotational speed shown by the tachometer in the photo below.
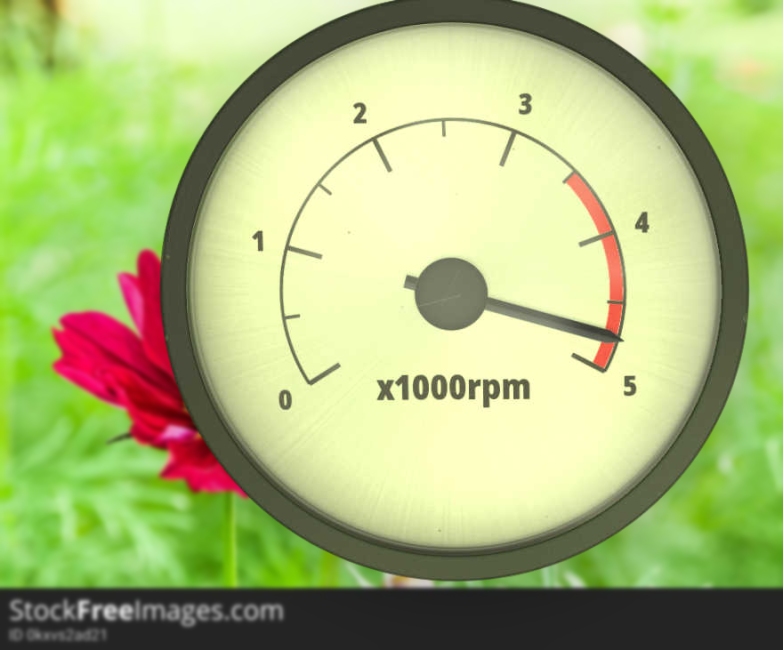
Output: 4750 (rpm)
